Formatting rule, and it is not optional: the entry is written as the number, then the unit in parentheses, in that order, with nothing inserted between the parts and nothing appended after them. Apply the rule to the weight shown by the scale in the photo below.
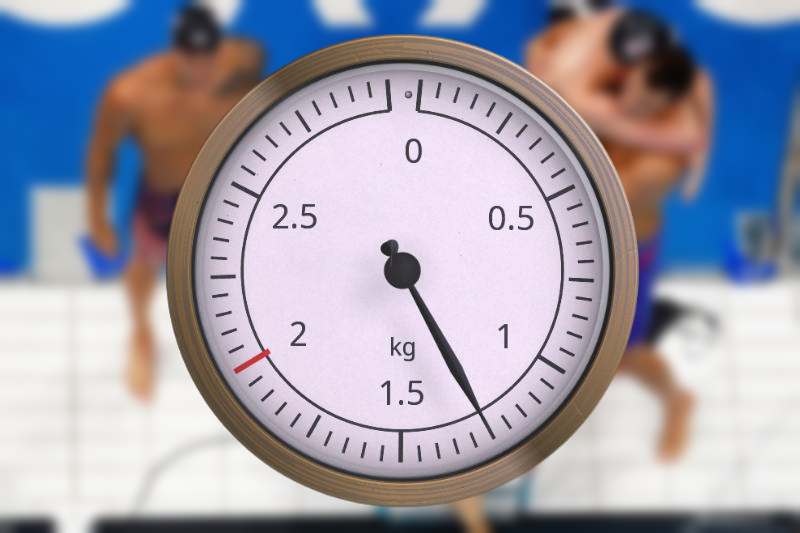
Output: 1.25 (kg)
